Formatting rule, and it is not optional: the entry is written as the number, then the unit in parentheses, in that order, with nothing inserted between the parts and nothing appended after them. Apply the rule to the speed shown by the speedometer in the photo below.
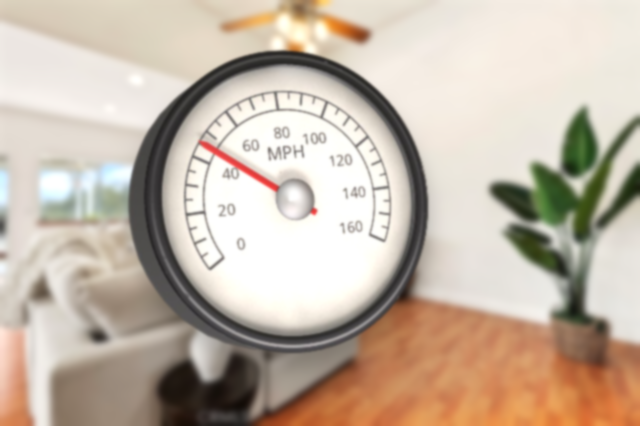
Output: 45 (mph)
